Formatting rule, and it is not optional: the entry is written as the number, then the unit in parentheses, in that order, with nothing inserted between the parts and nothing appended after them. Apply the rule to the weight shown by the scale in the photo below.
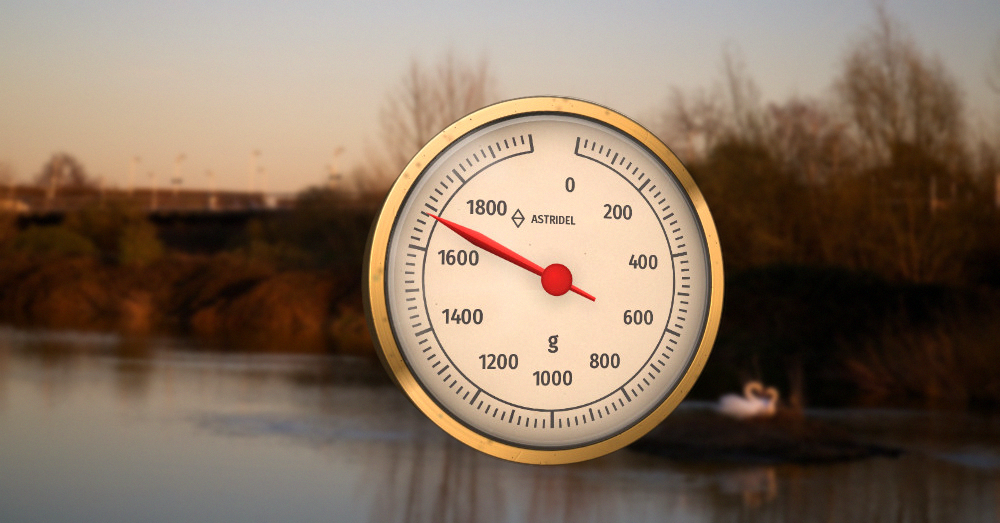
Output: 1680 (g)
